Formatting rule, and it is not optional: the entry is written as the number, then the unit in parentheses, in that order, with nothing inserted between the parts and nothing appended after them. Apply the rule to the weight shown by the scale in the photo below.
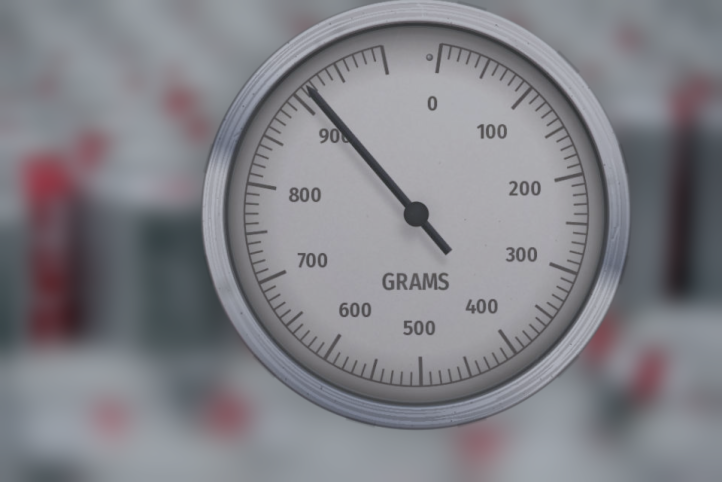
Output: 915 (g)
